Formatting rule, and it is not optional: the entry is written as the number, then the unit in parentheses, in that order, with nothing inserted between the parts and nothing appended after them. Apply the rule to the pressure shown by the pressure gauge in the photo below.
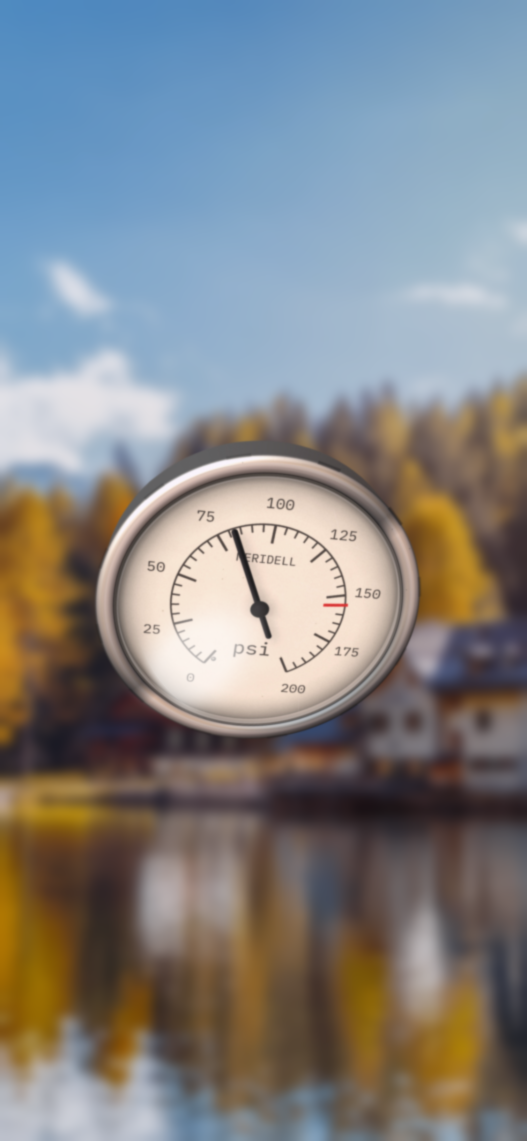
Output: 82.5 (psi)
